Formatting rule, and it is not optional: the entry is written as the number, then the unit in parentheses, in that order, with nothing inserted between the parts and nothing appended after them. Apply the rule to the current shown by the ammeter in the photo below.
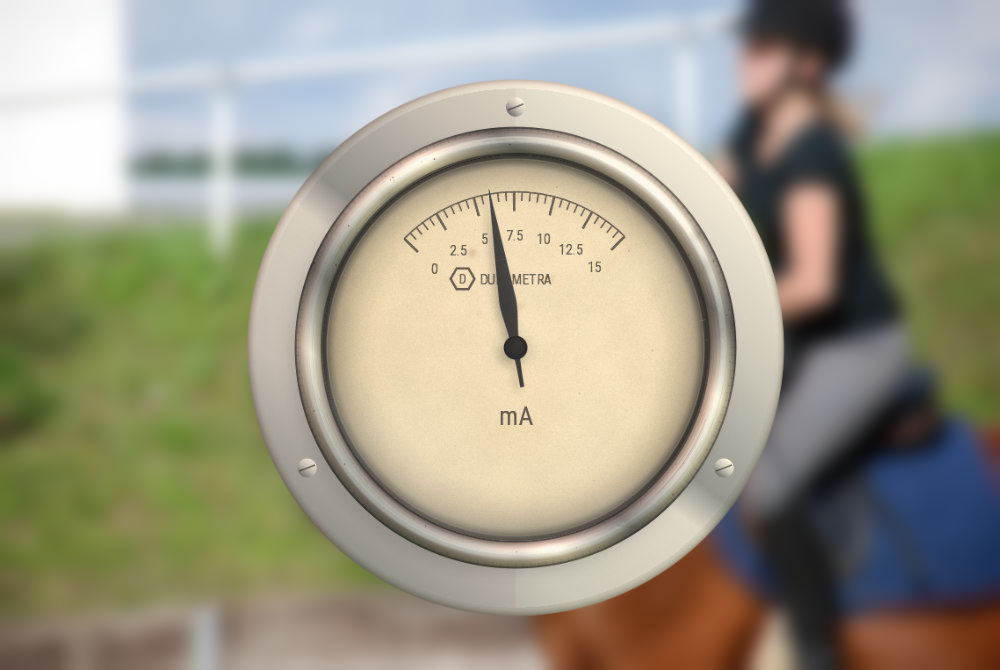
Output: 6 (mA)
